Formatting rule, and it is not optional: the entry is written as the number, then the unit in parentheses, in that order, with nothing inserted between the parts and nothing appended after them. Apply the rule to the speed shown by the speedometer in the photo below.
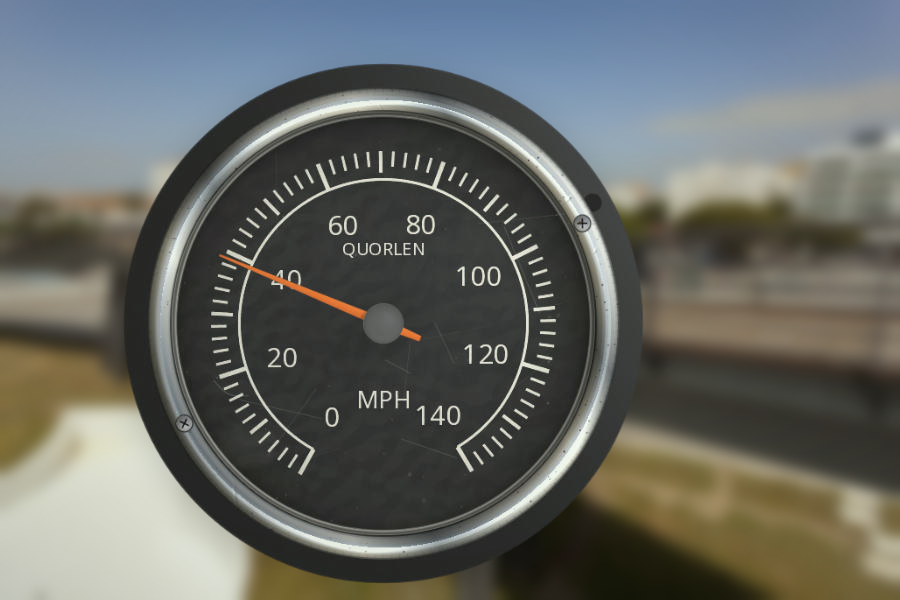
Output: 39 (mph)
